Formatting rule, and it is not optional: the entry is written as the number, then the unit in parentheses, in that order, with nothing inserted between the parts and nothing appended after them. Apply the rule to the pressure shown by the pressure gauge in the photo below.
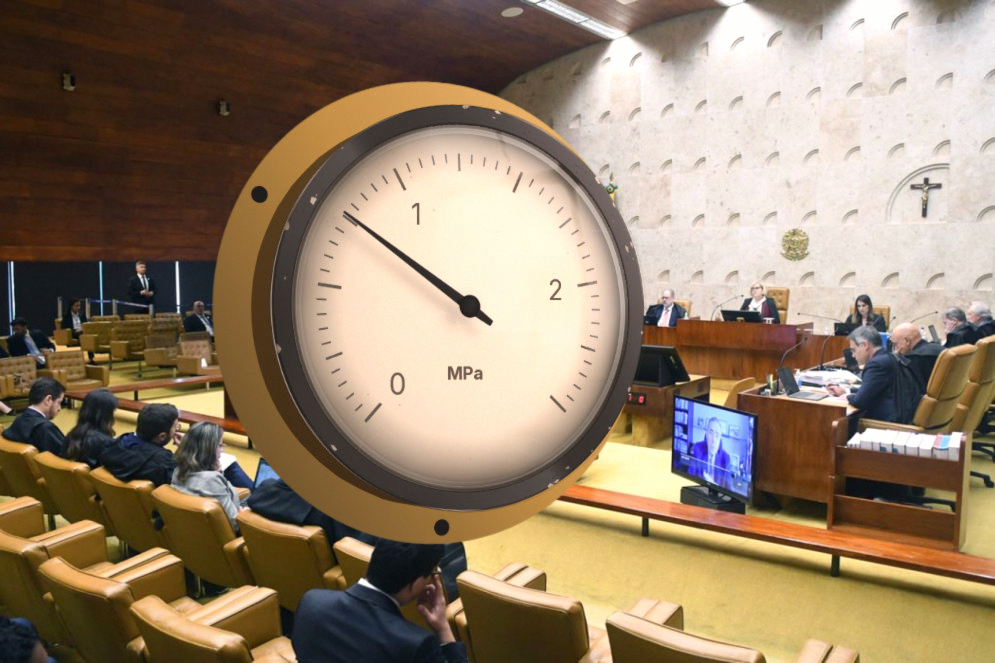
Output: 0.75 (MPa)
